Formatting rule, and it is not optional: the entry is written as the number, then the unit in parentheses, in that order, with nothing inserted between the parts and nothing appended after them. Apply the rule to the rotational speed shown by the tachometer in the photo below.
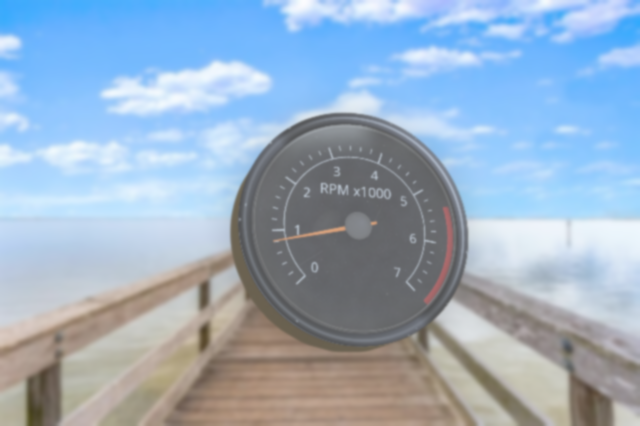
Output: 800 (rpm)
